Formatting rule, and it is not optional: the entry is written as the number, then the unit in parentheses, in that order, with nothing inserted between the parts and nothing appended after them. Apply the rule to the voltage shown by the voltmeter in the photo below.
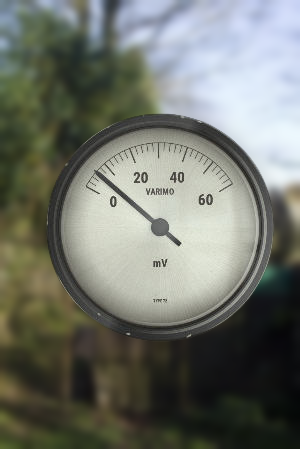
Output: 6 (mV)
